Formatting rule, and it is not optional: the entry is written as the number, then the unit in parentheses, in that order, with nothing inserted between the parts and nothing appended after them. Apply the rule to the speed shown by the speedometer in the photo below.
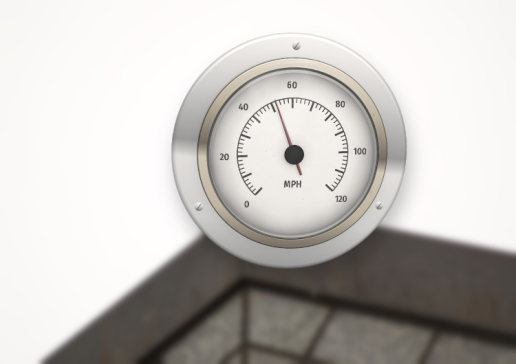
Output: 52 (mph)
